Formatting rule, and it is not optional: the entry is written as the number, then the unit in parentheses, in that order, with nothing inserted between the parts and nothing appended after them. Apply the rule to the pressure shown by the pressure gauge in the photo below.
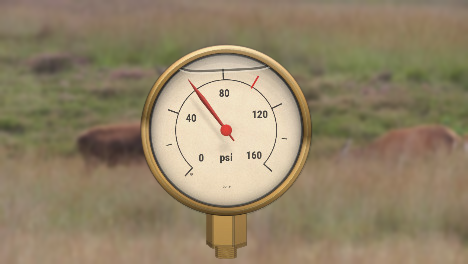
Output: 60 (psi)
